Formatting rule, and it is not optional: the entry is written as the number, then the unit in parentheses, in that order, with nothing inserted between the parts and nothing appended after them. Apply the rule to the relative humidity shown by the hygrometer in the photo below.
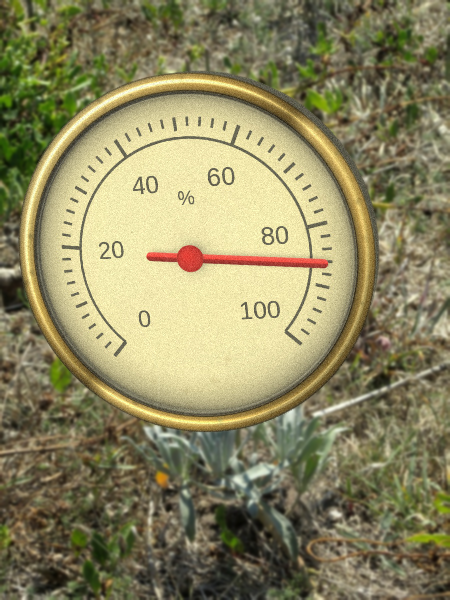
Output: 86 (%)
